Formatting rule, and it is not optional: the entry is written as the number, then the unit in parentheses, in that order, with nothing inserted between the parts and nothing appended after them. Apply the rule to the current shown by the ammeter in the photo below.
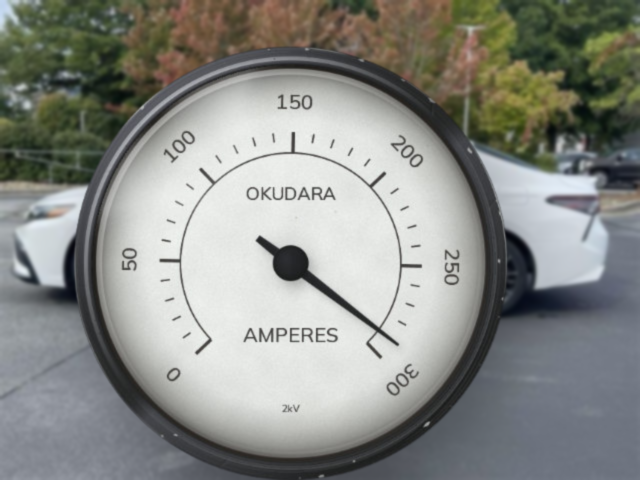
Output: 290 (A)
